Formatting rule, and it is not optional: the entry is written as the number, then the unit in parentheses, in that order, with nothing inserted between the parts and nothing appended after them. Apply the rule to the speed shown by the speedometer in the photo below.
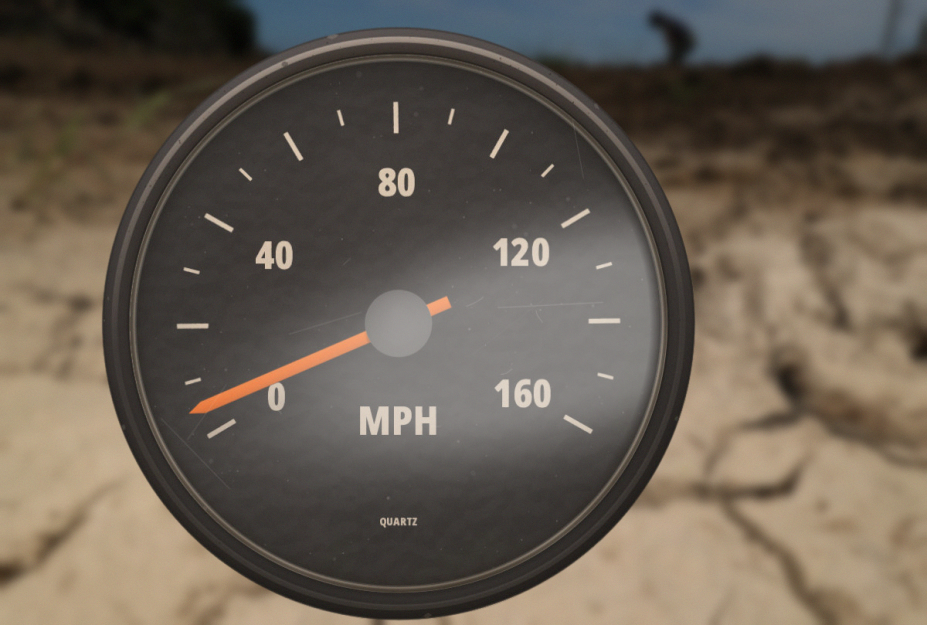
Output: 5 (mph)
